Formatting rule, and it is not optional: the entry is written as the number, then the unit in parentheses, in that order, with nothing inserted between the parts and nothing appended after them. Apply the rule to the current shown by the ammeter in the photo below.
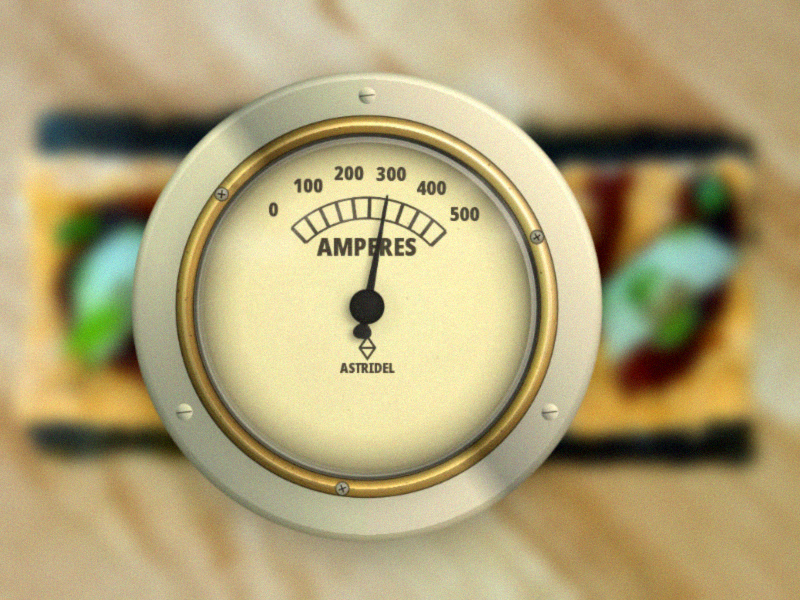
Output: 300 (A)
